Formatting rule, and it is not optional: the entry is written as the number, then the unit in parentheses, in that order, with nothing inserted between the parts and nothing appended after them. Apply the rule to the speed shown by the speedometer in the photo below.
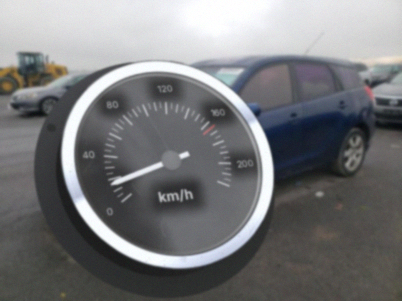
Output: 15 (km/h)
